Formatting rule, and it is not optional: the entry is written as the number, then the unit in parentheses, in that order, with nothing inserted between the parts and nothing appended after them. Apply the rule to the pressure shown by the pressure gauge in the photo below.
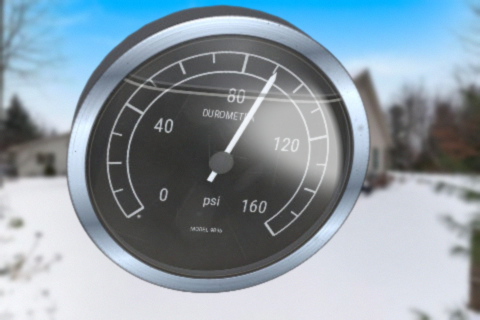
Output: 90 (psi)
